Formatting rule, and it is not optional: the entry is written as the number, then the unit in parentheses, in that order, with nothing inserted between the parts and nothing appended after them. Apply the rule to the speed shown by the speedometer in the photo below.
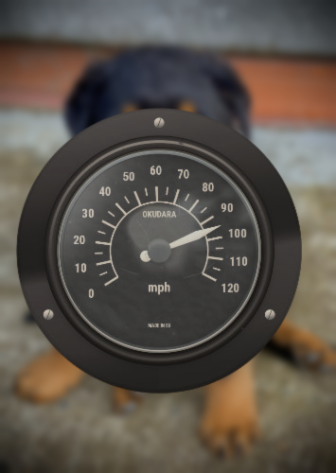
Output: 95 (mph)
